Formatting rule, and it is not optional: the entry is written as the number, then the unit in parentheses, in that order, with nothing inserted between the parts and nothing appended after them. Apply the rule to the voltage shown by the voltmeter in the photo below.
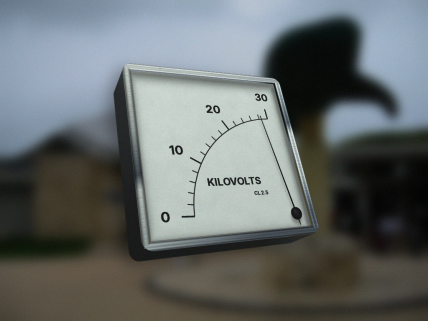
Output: 28 (kV)
